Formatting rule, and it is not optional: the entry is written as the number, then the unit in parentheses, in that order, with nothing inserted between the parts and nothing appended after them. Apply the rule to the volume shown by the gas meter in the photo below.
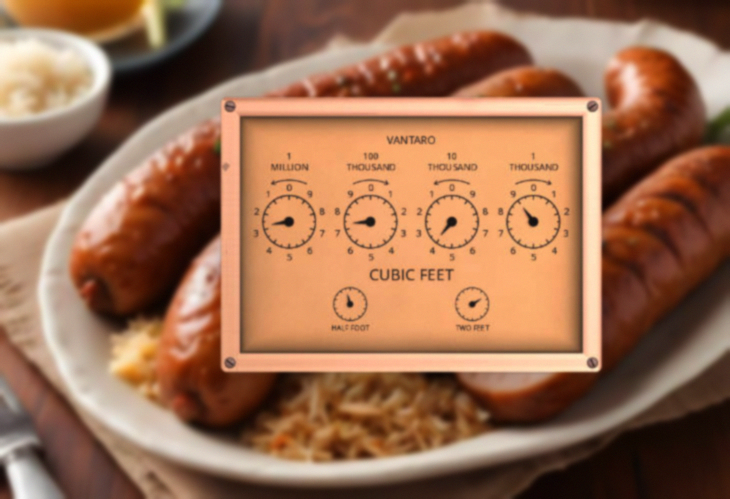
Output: 273900 (ft³)
